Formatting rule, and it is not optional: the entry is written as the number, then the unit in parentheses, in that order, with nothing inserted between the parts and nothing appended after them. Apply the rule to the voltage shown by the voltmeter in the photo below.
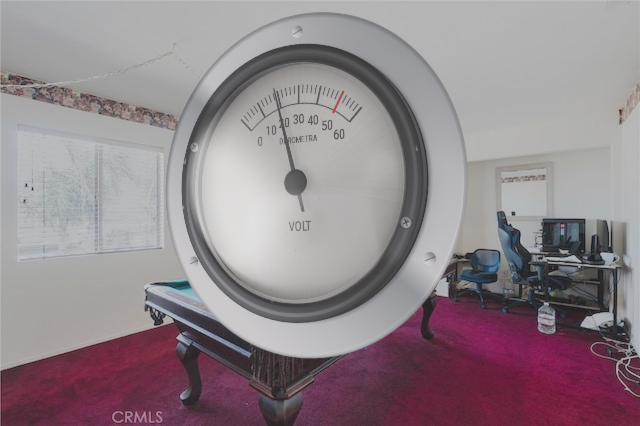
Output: 20 (V)
